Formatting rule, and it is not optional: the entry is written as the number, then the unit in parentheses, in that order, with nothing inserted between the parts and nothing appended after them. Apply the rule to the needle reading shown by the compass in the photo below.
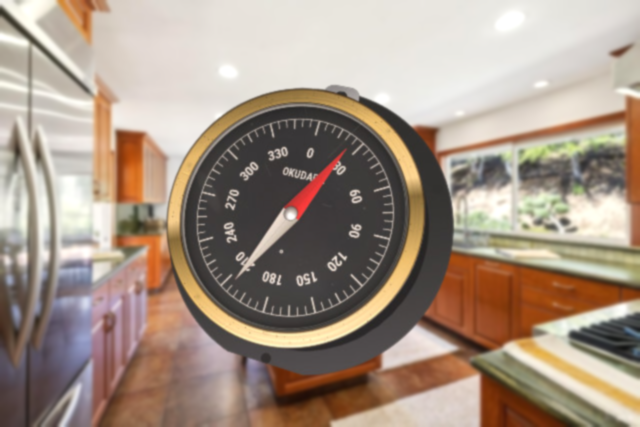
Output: 25 (°)
